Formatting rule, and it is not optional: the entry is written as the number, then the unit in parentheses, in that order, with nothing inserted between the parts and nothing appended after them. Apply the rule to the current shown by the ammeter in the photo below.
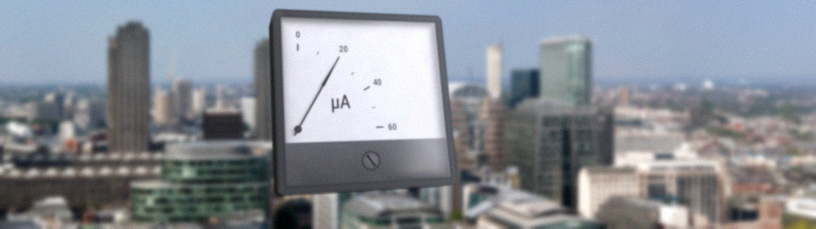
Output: 20 (µA)
